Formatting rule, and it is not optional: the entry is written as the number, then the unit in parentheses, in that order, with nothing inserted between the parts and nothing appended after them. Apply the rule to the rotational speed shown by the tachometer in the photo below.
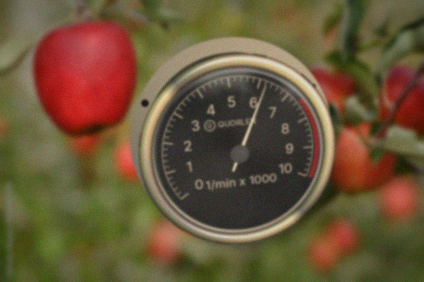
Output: 6200 (rpm)
